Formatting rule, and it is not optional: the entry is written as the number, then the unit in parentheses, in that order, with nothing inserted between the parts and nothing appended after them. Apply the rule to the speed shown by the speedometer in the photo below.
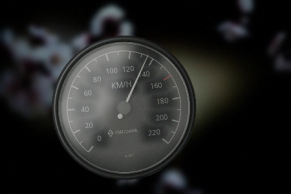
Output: 135 (km/h)
